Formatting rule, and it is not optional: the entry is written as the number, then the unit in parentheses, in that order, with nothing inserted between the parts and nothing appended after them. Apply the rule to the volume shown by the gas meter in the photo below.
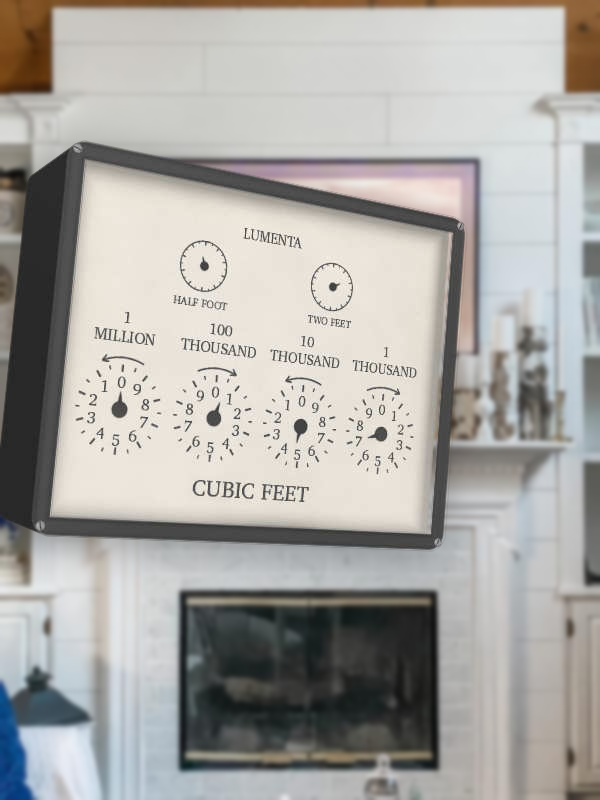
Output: 4700 (ft³)
